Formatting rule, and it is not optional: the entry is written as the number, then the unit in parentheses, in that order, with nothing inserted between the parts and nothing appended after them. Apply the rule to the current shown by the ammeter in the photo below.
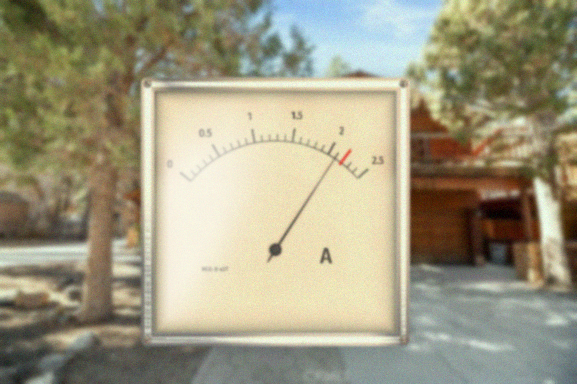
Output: 2.1 (A)
